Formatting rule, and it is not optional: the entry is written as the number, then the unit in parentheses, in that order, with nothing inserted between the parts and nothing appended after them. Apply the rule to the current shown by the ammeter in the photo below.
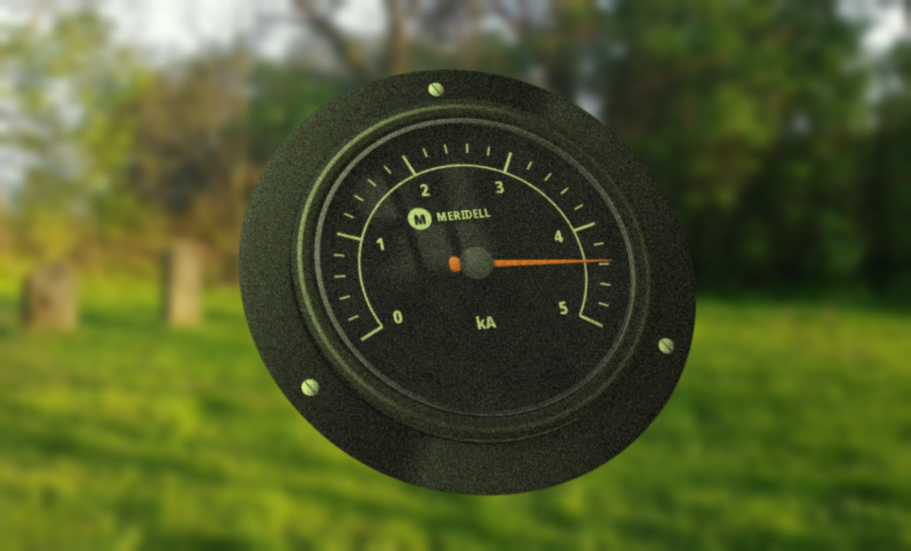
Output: 4.4 (kA)
